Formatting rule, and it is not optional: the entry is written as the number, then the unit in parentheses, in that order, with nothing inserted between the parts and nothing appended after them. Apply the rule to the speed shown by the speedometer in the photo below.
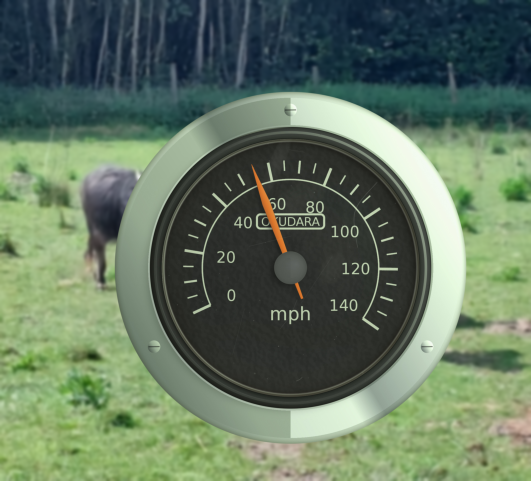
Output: 55 (mph)
